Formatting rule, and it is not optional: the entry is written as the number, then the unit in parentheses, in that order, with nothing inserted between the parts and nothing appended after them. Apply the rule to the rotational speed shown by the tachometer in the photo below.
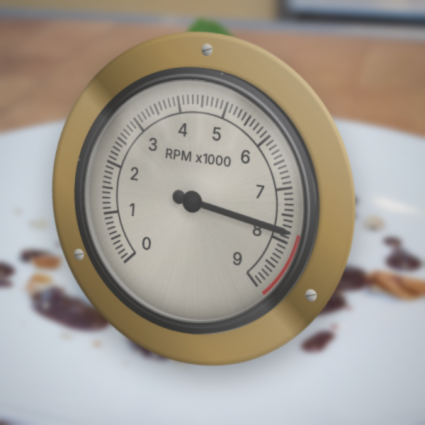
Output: 7800 (rpm)
